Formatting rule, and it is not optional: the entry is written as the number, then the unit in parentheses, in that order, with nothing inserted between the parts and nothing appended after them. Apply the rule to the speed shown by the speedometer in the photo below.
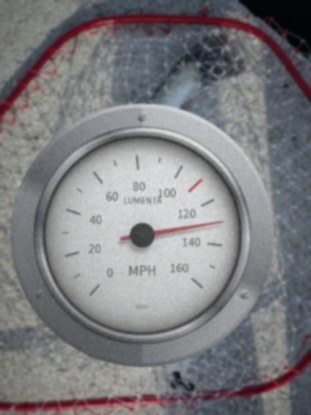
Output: 130 (mph)
